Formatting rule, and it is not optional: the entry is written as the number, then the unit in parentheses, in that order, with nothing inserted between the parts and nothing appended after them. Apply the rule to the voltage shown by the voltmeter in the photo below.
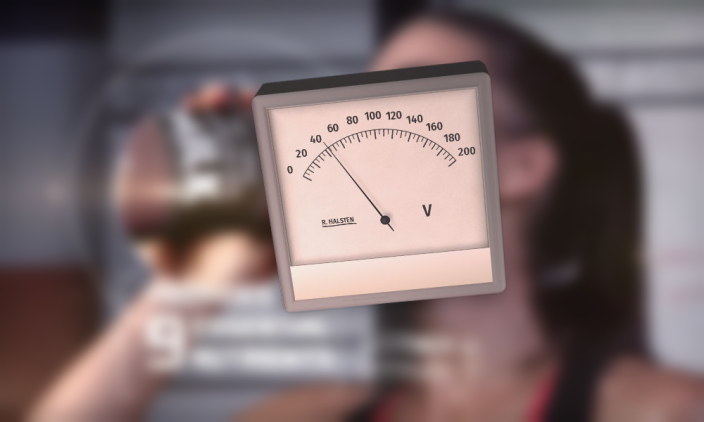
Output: 45 (V)
